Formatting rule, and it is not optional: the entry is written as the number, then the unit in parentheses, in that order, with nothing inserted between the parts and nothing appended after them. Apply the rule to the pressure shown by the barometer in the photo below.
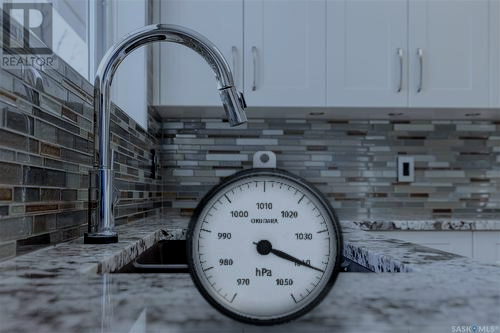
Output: 1040 (hPa)
